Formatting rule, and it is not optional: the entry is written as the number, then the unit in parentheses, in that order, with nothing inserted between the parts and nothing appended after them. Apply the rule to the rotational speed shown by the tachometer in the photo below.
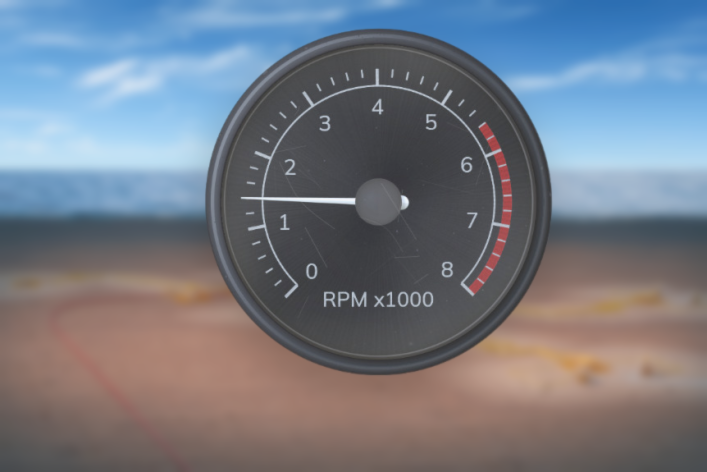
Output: 1400 (rpm)
